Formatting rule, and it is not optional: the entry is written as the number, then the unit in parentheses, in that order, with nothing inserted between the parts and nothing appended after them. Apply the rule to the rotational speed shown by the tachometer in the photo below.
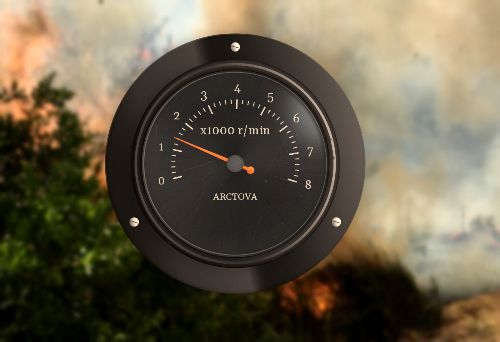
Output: 1400 (rpm)
